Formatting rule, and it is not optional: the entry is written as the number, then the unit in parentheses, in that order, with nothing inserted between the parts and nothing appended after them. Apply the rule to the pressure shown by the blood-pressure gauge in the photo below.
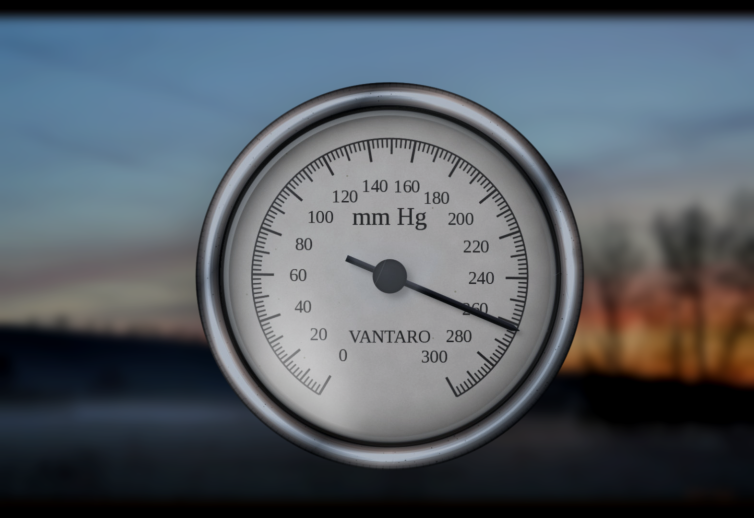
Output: 262 (mmHg)
